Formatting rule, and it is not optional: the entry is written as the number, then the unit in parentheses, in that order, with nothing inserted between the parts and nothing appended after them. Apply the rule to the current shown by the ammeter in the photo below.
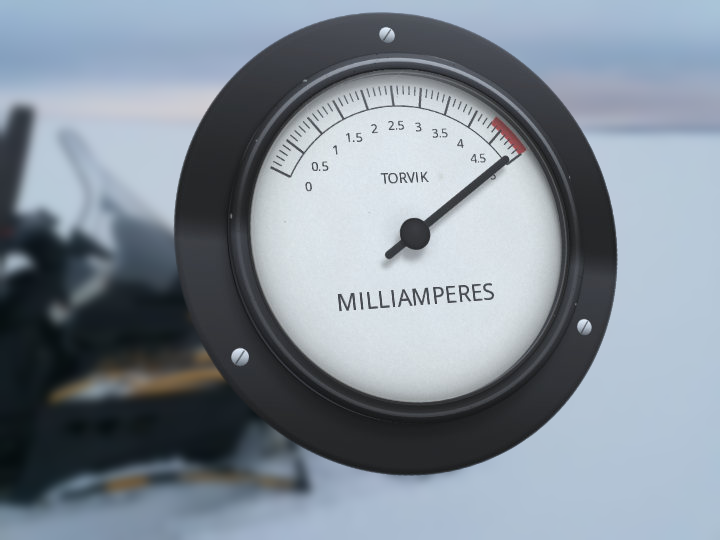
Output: 4.9 (mA)
